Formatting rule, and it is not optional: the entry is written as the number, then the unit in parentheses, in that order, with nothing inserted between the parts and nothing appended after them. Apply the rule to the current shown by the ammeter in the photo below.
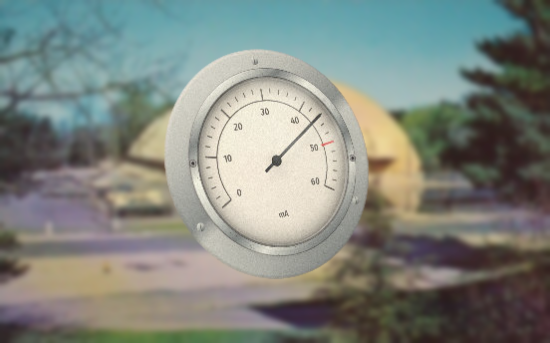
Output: 44 (mA)
